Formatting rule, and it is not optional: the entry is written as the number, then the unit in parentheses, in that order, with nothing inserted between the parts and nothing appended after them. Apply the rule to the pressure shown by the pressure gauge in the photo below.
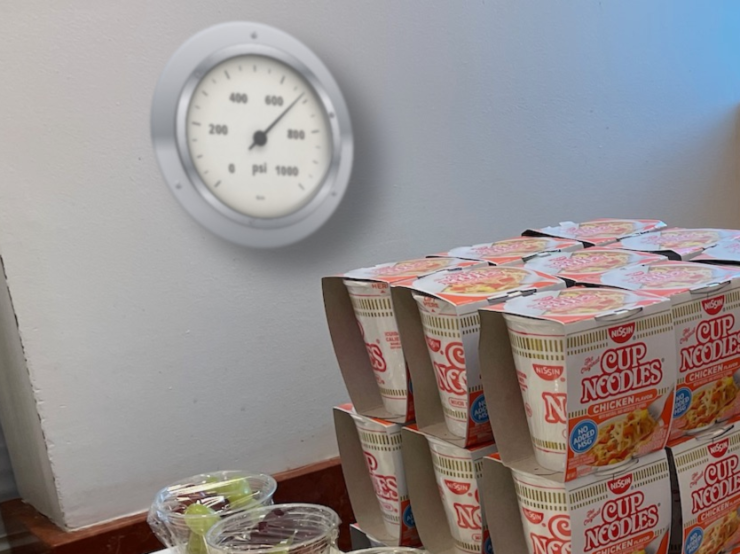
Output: 675 (psi)
